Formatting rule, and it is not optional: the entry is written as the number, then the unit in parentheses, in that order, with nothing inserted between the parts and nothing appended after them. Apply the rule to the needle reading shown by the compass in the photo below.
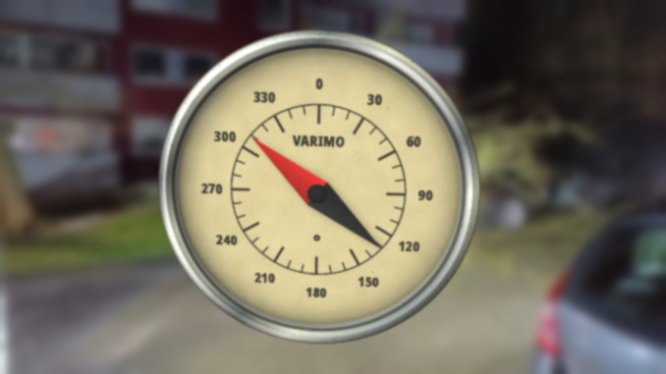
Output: 310 (°)
